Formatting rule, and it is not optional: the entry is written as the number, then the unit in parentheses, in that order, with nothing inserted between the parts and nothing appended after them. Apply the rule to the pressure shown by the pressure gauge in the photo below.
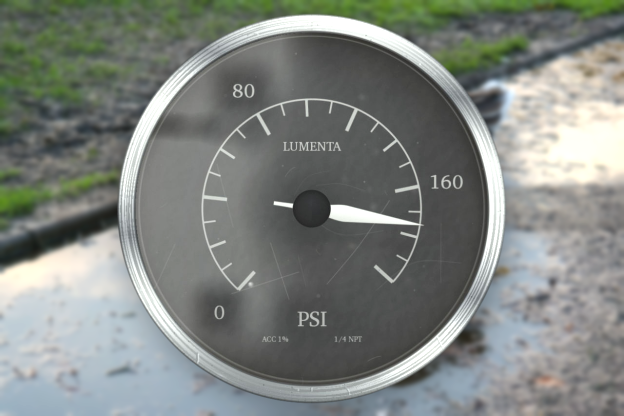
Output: 175 (psi)
